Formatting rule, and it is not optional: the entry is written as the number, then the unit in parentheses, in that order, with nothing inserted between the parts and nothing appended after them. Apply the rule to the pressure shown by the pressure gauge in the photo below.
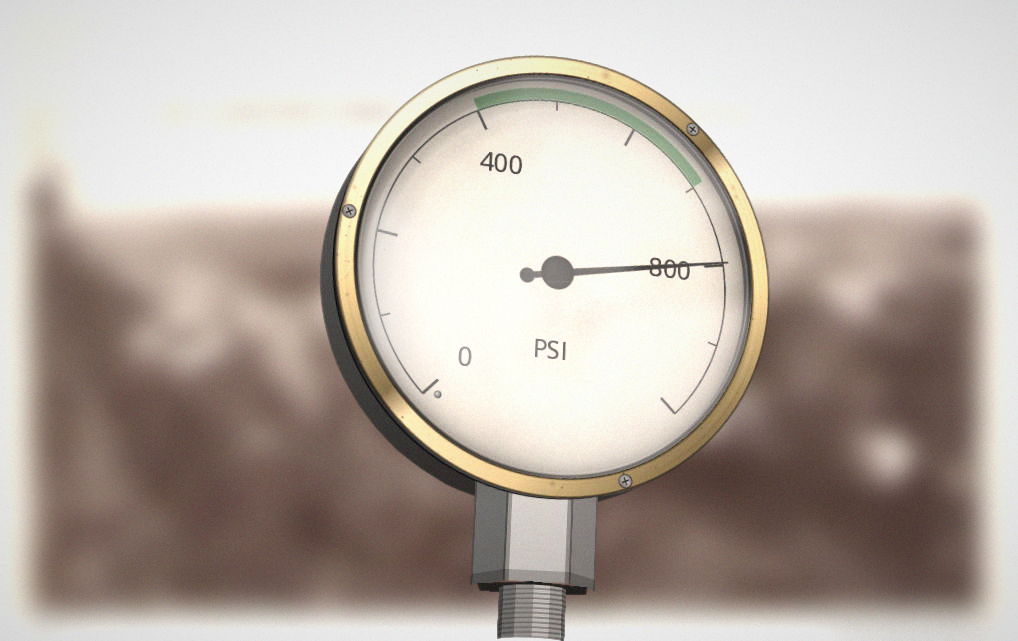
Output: 800 (psi)
